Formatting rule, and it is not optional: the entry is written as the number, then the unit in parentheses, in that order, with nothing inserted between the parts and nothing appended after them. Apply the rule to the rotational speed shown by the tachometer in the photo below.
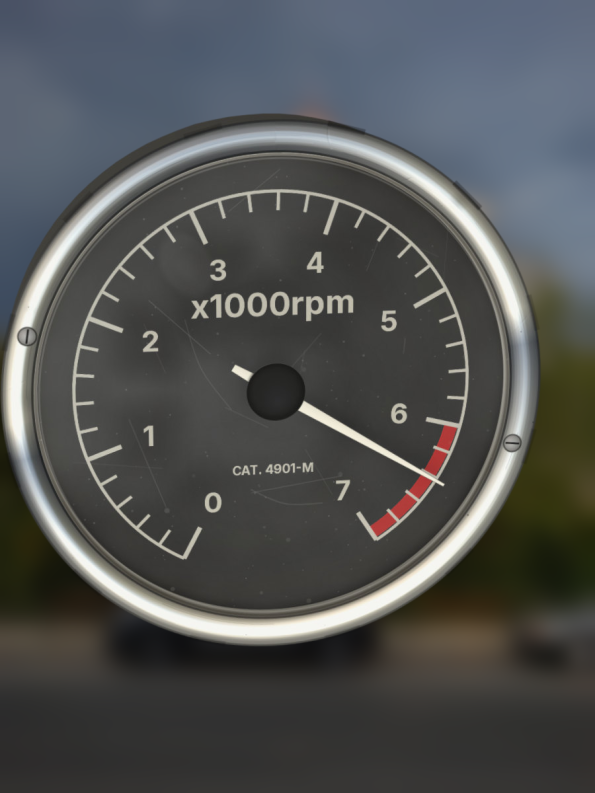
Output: 6400 (rpm)
